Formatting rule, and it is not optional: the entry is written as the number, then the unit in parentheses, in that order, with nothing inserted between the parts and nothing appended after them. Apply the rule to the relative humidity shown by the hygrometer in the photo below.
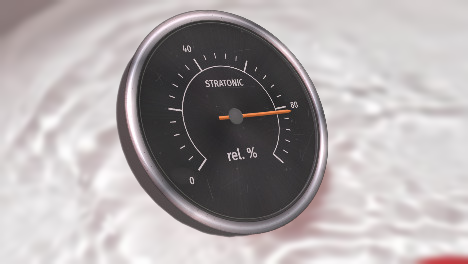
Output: 82 (%)
